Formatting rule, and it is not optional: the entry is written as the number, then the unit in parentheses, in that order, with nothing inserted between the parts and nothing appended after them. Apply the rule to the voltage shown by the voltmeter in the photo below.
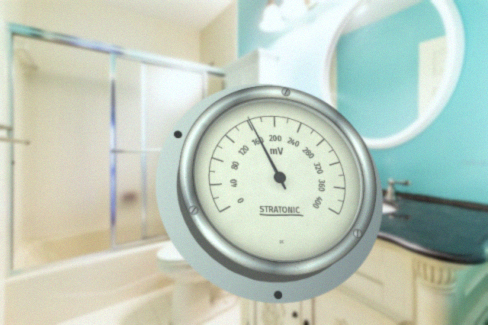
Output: 160 (mV)
